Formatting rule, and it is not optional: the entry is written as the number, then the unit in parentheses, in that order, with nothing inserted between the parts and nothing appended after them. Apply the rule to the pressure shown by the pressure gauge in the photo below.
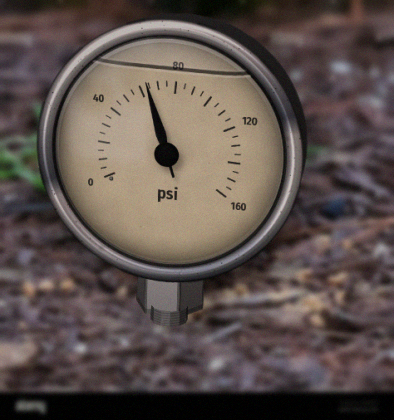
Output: 65 (psi)
